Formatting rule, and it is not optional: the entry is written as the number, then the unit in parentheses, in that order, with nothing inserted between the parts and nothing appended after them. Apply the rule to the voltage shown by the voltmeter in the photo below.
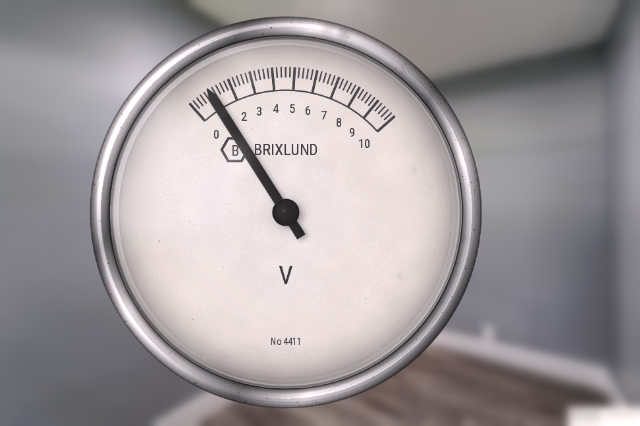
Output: 1 (V)
